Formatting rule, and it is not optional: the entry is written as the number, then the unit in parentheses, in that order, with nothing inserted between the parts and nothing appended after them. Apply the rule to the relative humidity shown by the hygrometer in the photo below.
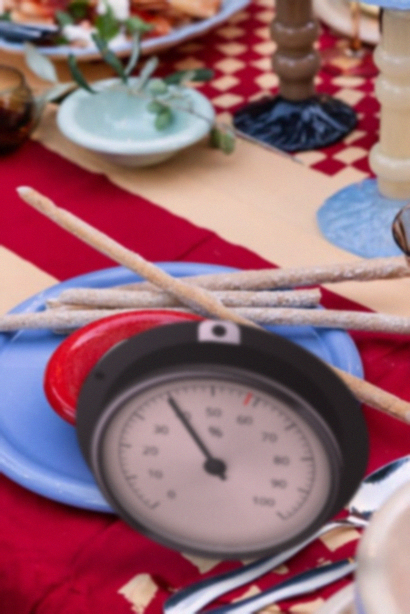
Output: 40 (%)
